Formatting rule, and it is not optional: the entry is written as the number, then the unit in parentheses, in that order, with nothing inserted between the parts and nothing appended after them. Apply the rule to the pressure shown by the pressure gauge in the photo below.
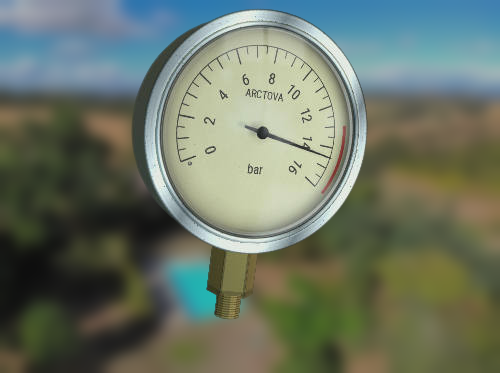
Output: 14.5 (bar)
